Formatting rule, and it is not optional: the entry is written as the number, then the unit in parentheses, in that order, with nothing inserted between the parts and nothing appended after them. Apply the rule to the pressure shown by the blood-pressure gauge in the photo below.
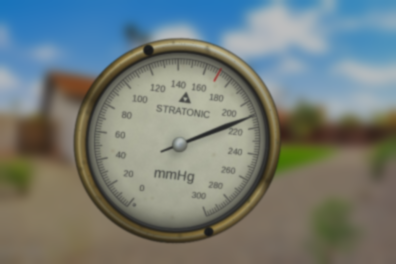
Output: 210 (mmHg)
